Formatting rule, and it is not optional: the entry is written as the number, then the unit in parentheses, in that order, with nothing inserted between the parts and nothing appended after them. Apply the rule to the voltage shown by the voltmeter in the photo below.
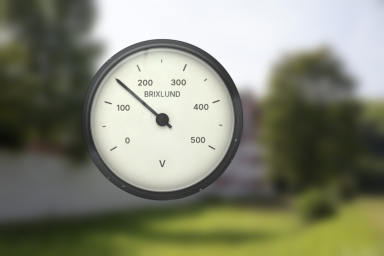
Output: 150 (V)
